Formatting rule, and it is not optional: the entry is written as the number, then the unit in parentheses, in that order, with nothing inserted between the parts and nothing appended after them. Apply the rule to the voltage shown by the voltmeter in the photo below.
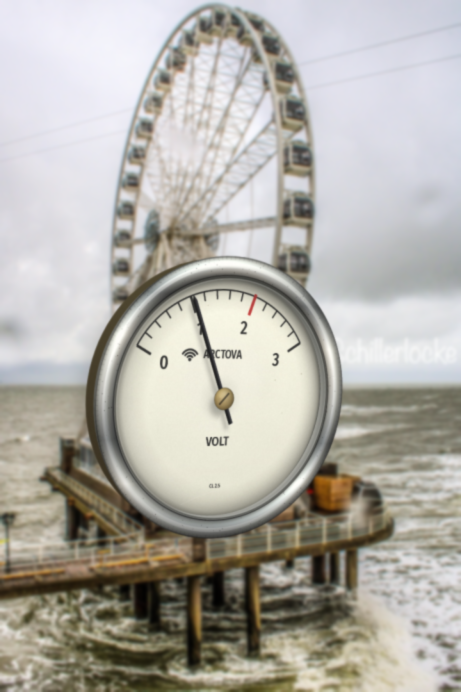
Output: 1 (V)
